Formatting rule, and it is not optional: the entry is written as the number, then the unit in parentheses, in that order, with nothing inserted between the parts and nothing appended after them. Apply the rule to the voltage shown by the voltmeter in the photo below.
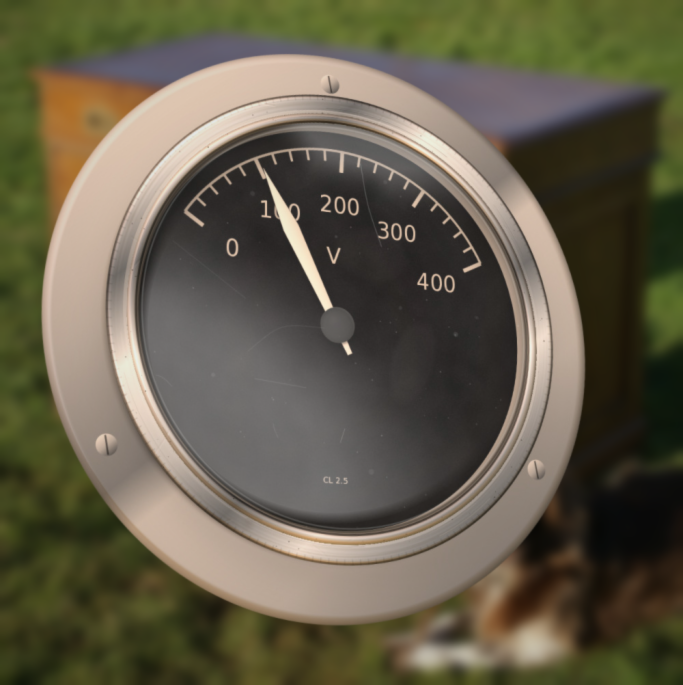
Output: 100 (V)
